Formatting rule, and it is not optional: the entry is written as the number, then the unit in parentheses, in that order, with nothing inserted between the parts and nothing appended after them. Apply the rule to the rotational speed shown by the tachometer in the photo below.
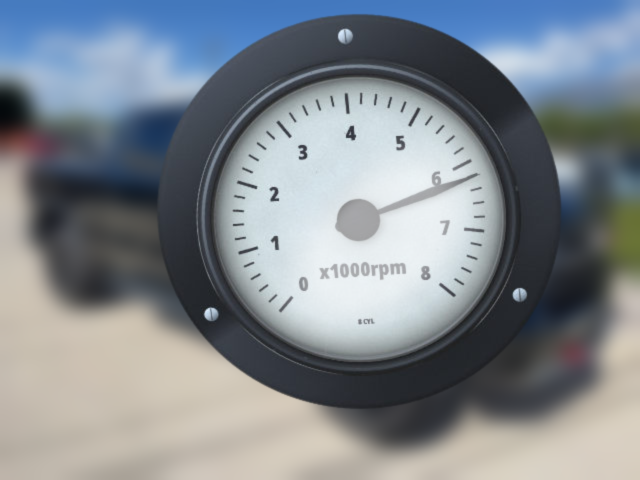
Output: 6200 (rpm)
